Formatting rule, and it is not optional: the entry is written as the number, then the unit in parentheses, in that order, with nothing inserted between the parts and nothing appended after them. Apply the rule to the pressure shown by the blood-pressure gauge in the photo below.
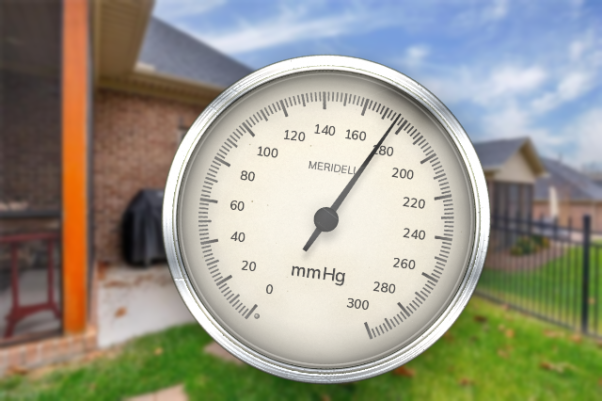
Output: 176 (mmHg)
